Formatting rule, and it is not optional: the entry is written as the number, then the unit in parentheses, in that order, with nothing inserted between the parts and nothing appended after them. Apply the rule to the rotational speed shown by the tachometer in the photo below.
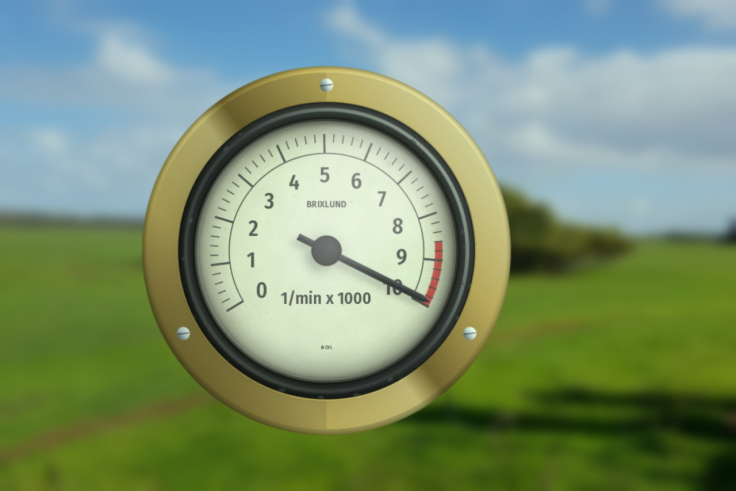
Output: 9900 (rpm)
